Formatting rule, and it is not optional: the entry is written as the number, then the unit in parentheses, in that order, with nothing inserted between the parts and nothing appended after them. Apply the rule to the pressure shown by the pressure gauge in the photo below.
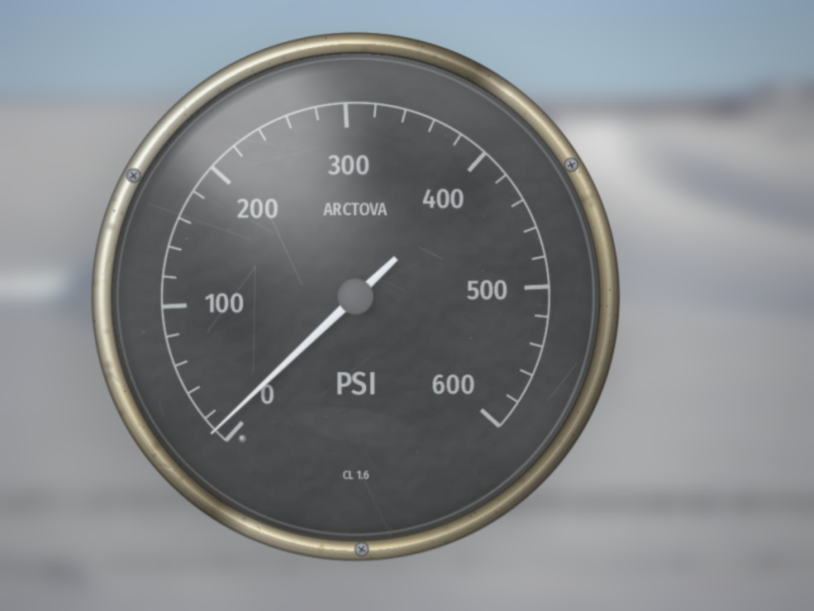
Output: 10 (psi)
